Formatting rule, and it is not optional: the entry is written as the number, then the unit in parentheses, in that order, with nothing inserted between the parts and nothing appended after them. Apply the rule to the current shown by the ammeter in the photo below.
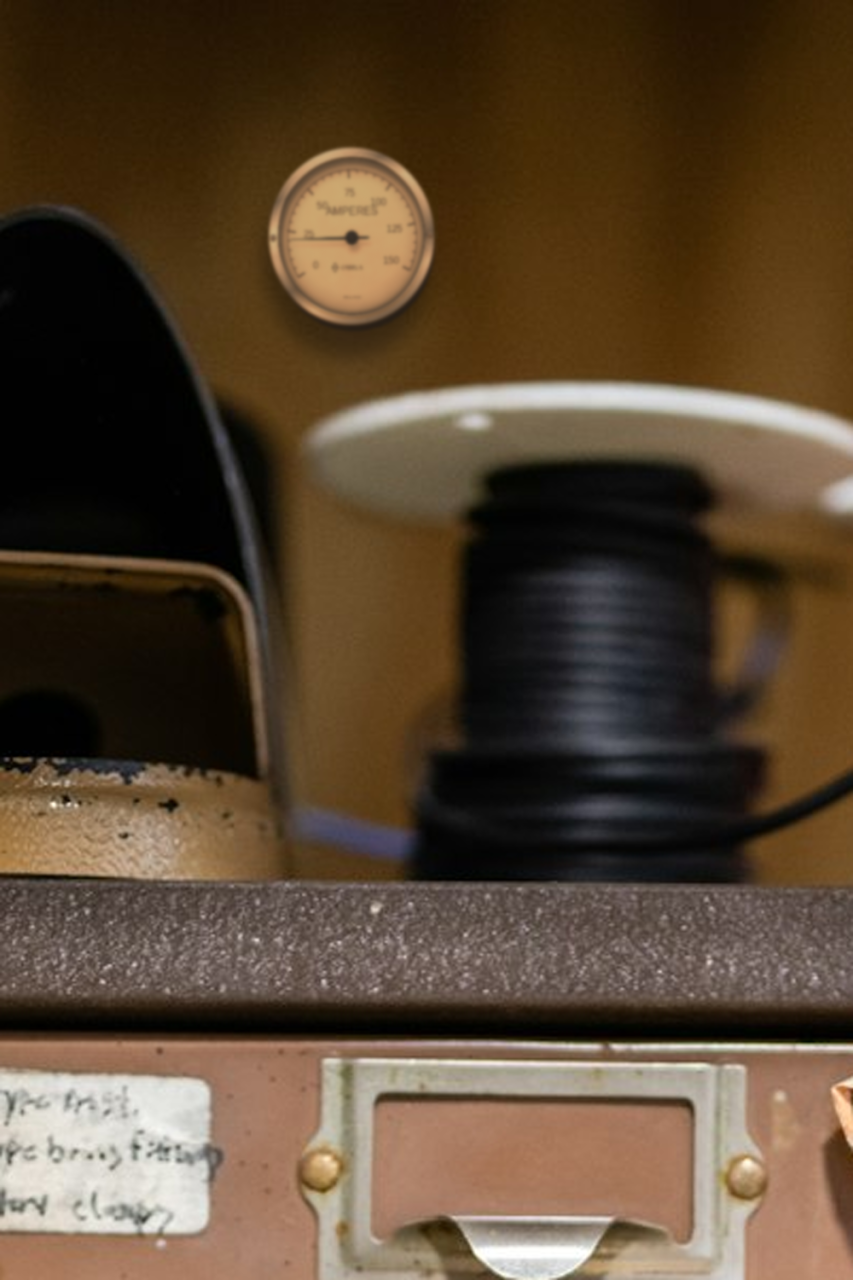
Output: 20 (A)
